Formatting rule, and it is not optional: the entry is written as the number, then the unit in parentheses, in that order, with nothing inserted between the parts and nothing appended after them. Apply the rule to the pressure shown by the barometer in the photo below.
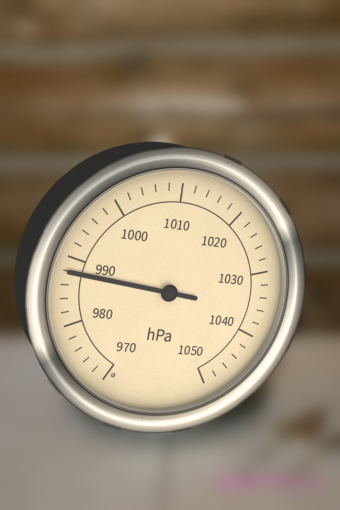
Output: 988 (hPa)
